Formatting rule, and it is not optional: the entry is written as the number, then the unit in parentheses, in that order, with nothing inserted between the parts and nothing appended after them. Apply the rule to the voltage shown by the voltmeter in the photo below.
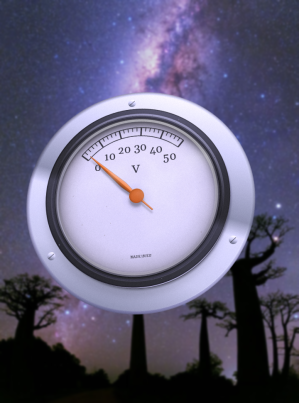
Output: 2 (V)
